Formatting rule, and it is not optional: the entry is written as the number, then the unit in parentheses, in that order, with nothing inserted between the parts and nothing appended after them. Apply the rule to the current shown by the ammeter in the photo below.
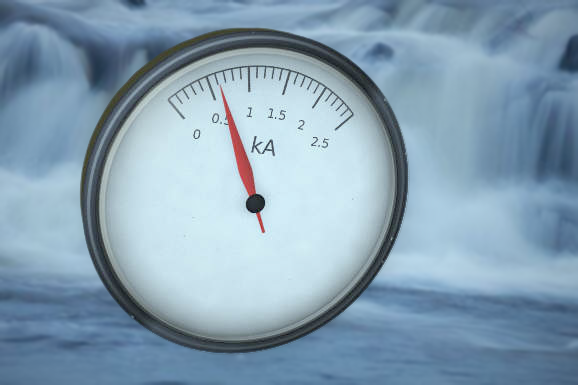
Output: 0.6 (kA)
